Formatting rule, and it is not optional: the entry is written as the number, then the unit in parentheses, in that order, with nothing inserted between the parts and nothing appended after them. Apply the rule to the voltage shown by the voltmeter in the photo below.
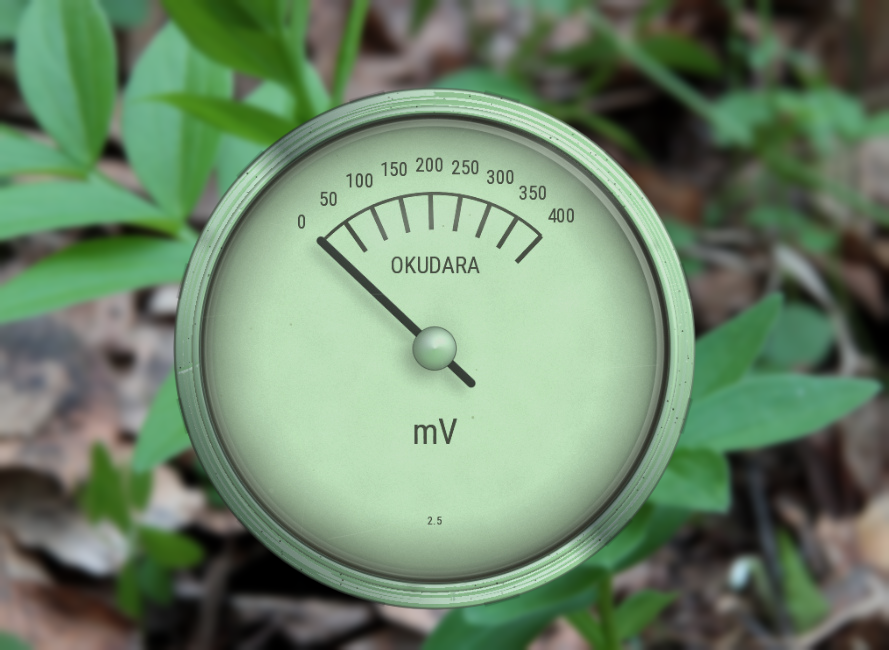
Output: 0 (mV)
